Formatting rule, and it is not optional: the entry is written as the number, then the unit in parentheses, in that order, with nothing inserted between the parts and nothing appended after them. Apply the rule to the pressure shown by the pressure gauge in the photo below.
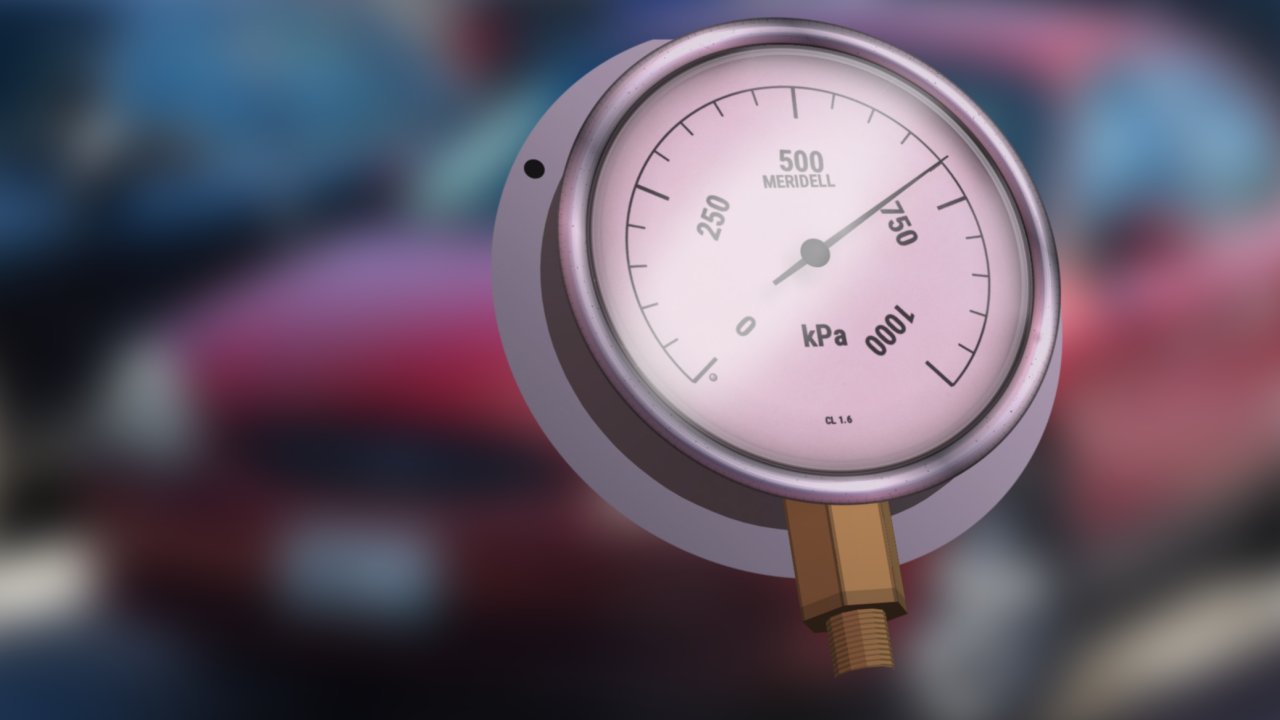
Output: 700 (kPa)
